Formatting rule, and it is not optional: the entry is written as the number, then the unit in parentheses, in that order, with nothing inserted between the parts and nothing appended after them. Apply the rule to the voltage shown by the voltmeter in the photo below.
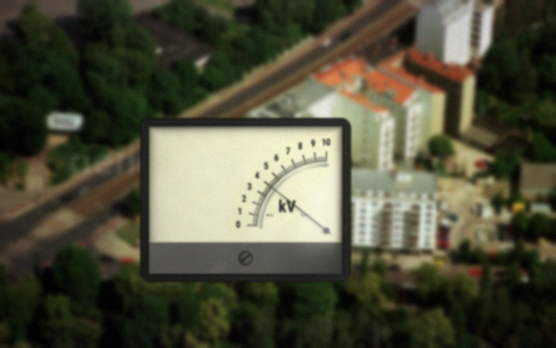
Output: 4 (kV)
